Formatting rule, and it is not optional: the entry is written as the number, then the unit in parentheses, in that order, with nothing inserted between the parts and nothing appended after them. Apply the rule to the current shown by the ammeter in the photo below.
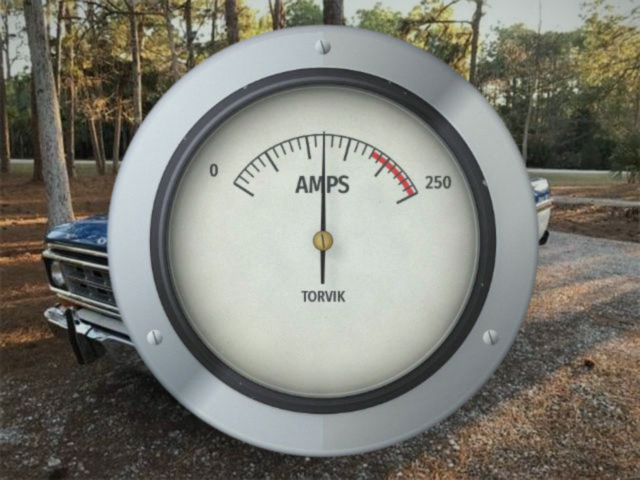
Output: 120 (A)
